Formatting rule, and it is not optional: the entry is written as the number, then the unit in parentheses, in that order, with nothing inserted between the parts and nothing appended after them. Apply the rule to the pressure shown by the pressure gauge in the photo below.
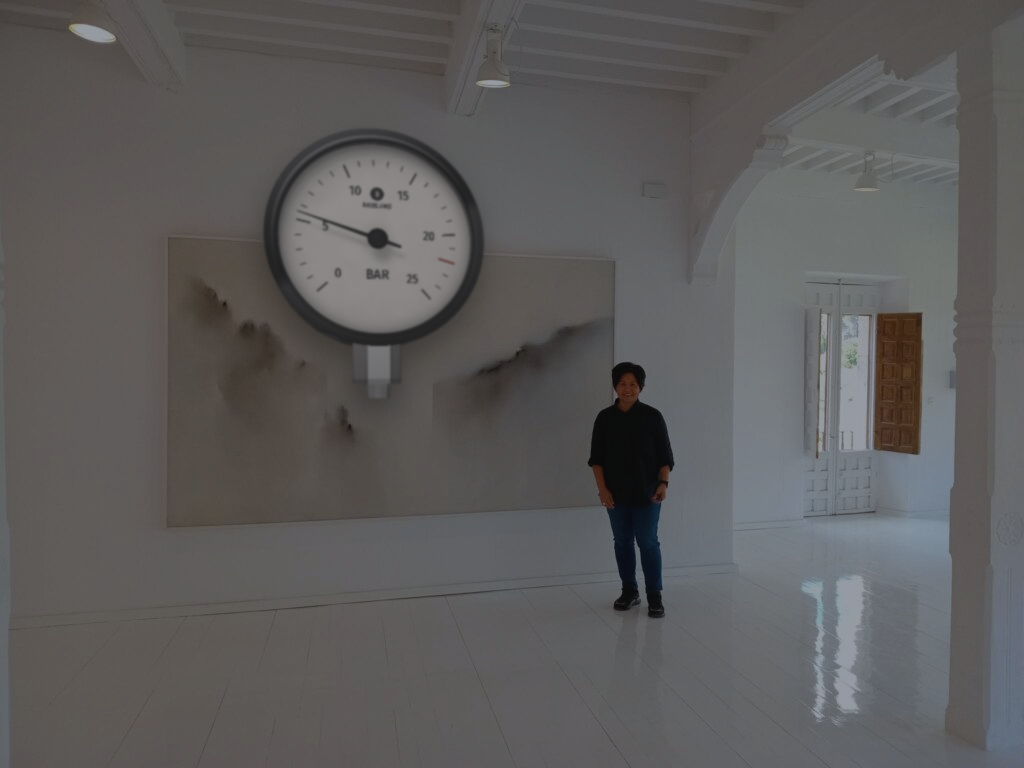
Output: 5.5 (bar)
